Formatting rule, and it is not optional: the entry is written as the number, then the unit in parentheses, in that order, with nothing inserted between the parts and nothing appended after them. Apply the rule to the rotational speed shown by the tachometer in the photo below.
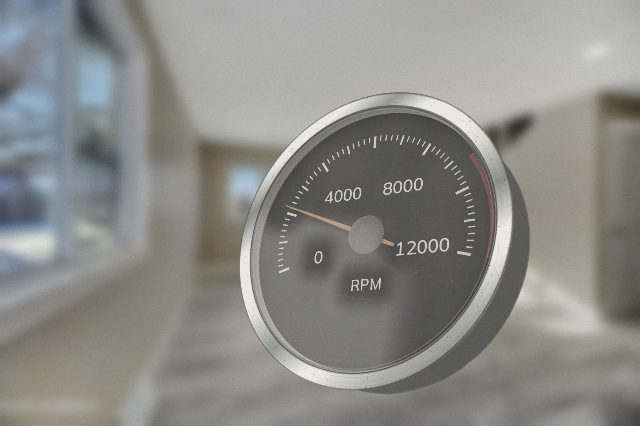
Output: 2200 (rpm)
